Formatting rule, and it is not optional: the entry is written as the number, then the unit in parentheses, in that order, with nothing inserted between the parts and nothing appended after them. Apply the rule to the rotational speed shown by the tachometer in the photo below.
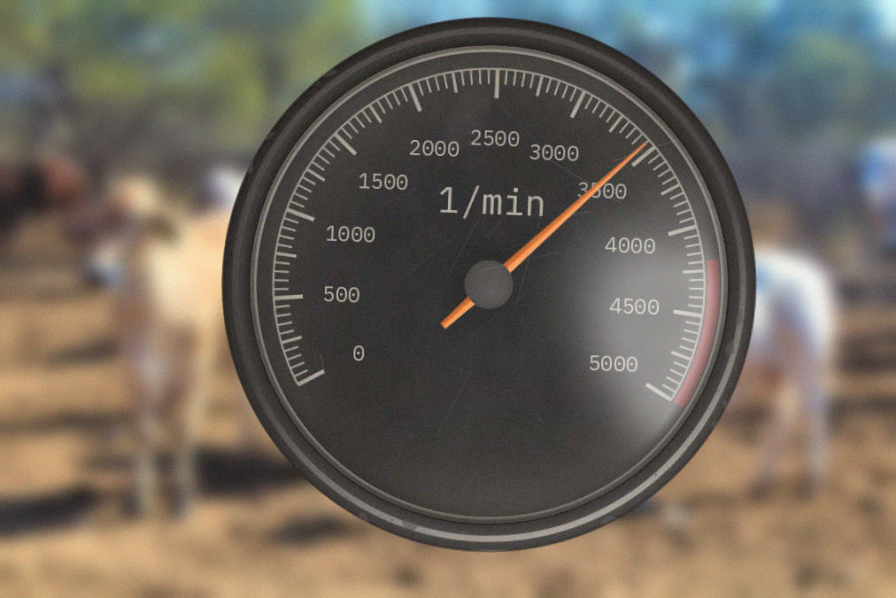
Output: 3450 (rpm)
